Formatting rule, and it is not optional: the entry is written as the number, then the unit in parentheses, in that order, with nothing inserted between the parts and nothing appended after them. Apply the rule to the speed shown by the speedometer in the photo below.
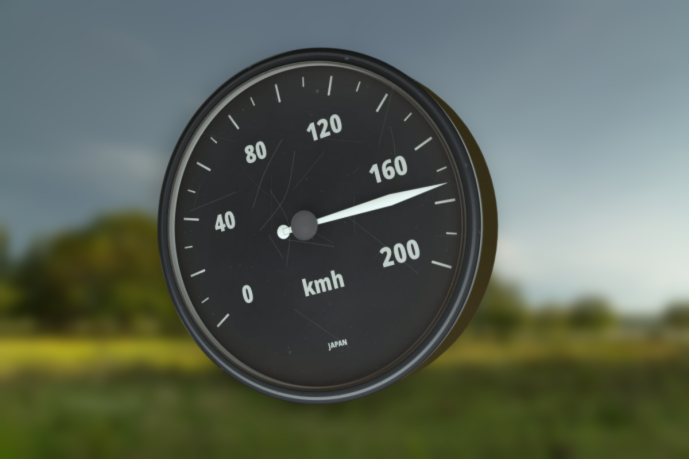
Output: 175 (km/h)
